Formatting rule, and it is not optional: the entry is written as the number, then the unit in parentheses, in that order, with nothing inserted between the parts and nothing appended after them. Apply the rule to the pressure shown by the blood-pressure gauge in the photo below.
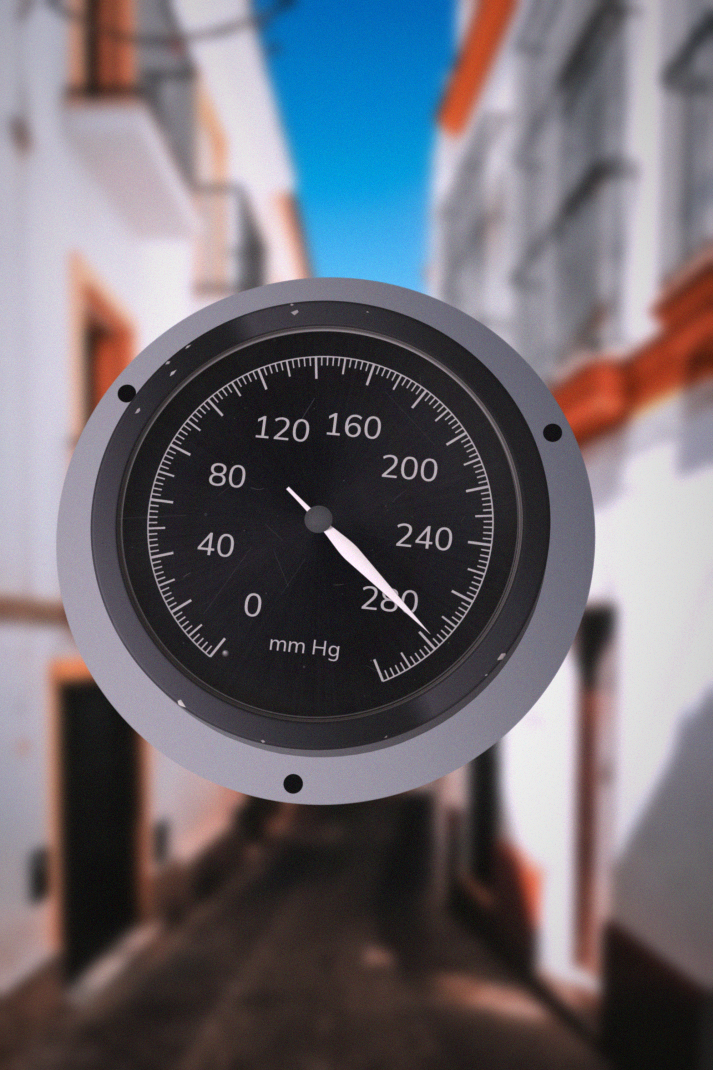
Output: 278 (mmHg)
